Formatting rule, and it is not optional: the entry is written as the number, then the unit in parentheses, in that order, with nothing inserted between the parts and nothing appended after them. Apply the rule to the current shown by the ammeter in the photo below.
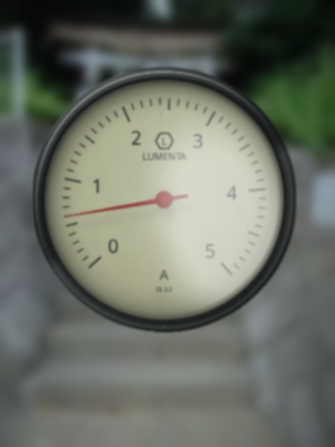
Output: 0.6 (A)
